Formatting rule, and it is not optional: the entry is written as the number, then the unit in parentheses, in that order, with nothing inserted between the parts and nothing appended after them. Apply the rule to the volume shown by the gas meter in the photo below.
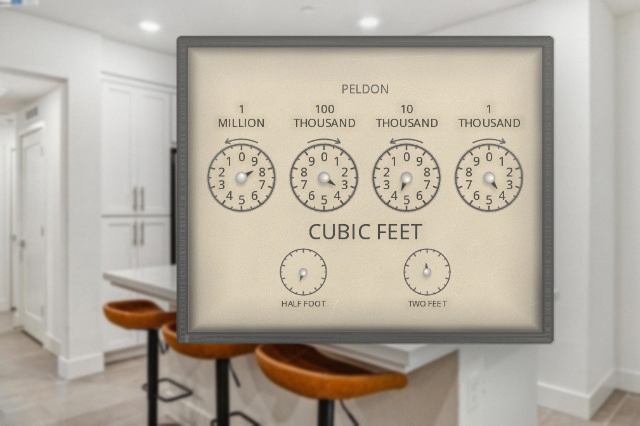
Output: 834400 (ft³)
